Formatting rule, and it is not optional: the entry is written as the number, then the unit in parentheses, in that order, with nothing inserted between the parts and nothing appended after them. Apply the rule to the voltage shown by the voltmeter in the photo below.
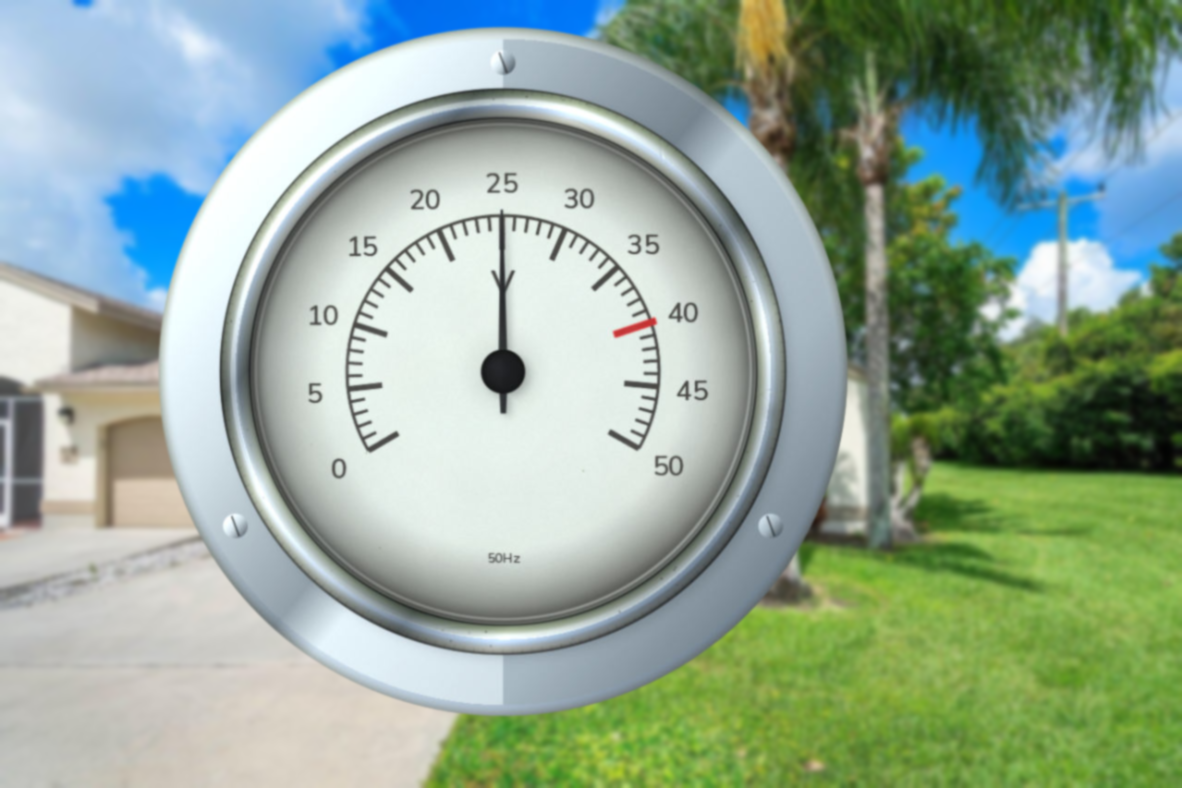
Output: 25 (V)
